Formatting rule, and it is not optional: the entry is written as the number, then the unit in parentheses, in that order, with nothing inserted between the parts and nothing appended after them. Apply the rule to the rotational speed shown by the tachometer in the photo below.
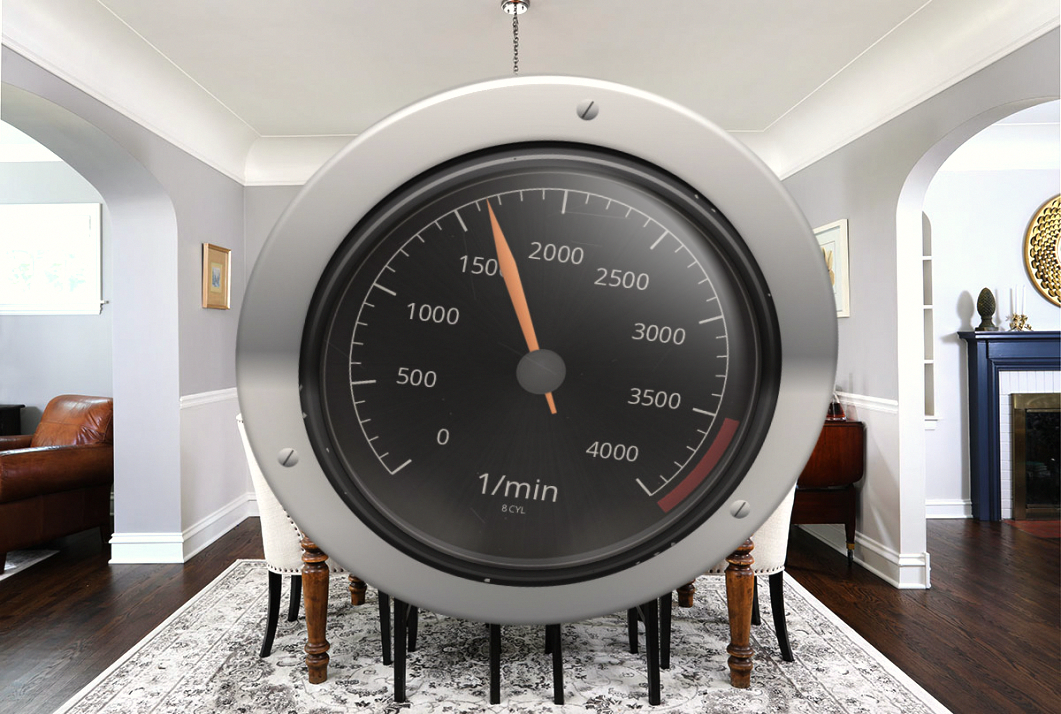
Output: 1650 (rpm)
